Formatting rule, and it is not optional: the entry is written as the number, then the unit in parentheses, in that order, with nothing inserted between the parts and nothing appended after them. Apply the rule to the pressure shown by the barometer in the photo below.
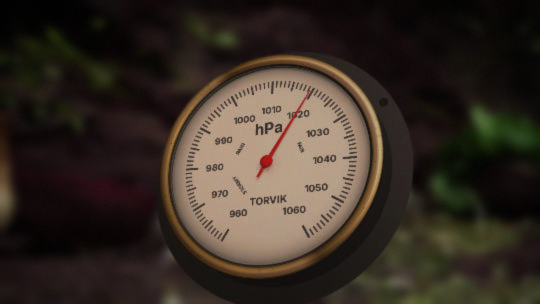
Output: 1020 (hPa)
